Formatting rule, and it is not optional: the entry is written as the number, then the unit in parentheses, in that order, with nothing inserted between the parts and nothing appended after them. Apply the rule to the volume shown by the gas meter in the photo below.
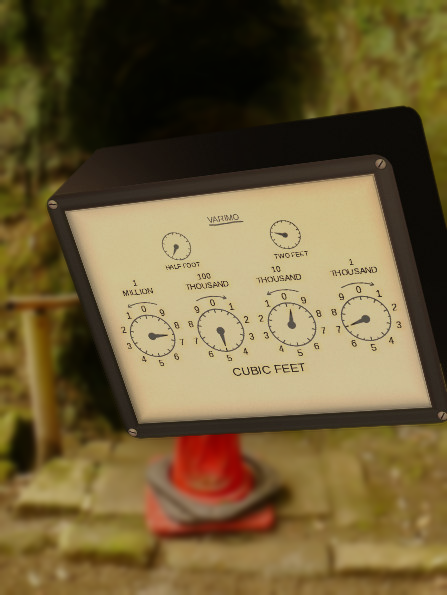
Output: 749700 (ft³)
